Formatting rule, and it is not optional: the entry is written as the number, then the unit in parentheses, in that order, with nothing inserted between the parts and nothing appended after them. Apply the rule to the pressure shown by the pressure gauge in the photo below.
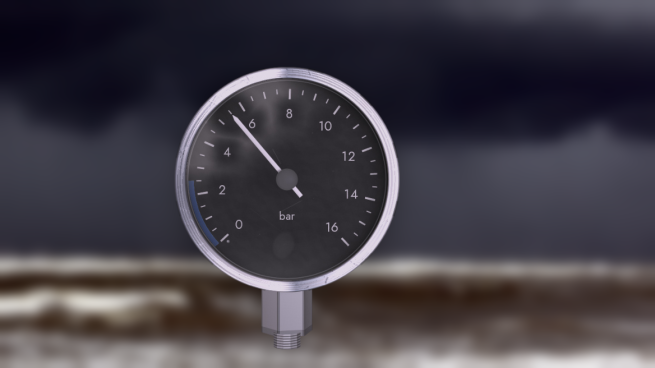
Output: 5.5 (bar)
